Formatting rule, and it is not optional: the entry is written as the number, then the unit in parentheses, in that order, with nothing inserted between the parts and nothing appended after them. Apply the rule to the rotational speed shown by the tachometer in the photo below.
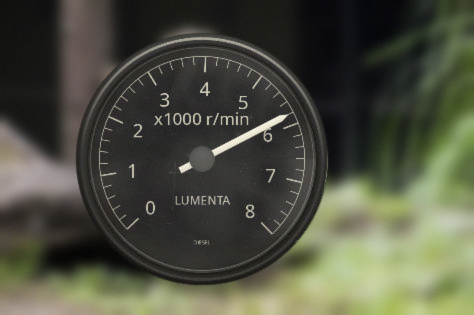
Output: 5800 (rpm)
